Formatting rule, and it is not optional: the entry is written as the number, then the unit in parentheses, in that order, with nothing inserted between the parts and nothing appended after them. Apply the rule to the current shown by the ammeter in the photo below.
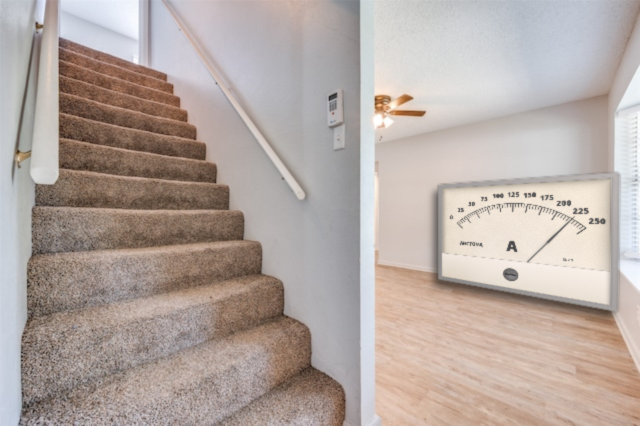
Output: 225 (A)
